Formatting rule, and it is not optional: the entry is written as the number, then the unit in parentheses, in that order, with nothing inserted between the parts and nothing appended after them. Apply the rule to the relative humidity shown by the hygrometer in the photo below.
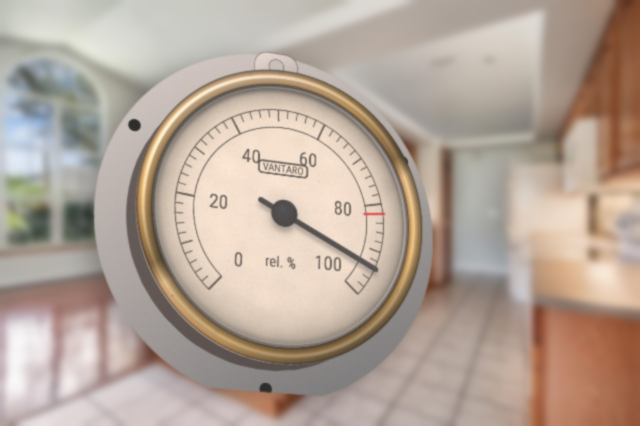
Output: 94 (%)
